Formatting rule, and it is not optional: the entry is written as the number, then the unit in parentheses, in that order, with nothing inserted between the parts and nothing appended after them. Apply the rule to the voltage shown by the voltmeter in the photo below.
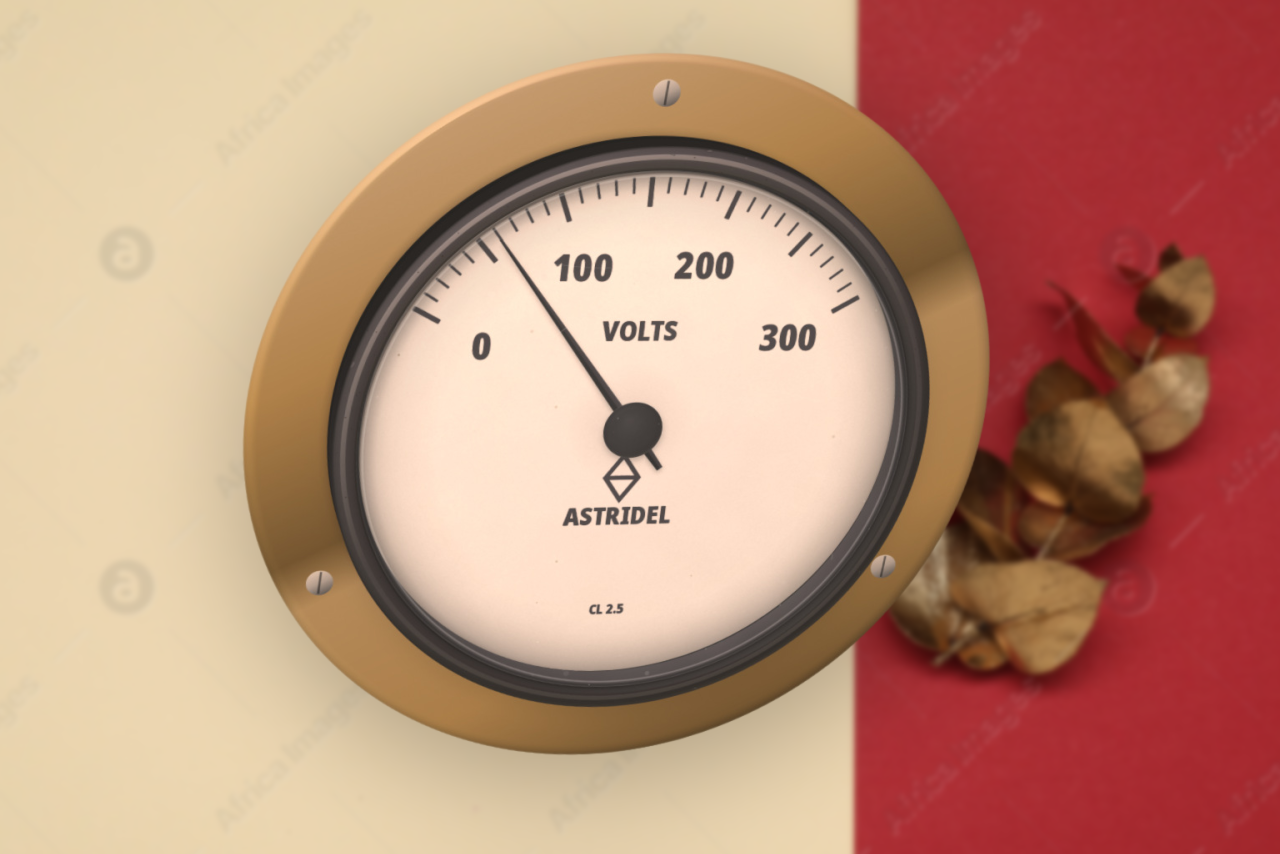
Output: 60 (V)
